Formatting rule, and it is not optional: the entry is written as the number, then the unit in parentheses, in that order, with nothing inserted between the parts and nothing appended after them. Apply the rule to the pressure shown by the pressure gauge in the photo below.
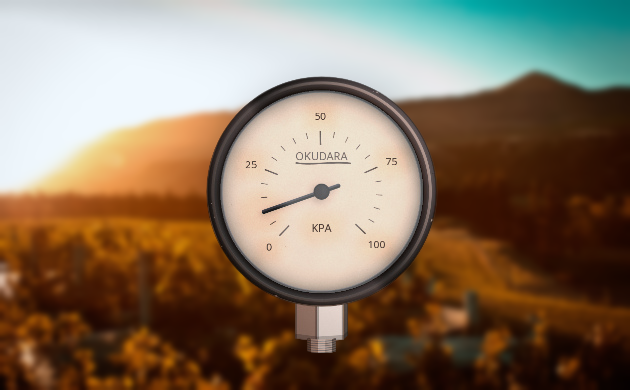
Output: 10 (kPa)
